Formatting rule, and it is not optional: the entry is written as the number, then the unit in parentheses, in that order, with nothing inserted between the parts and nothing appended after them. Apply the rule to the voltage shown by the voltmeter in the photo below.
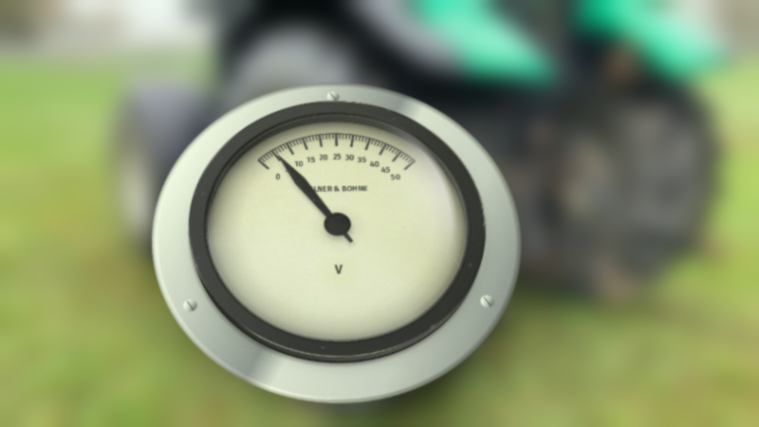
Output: 5 (V)
